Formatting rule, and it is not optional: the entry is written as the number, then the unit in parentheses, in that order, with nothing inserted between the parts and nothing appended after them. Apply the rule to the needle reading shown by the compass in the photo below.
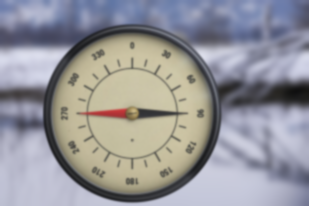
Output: 270 (°)
